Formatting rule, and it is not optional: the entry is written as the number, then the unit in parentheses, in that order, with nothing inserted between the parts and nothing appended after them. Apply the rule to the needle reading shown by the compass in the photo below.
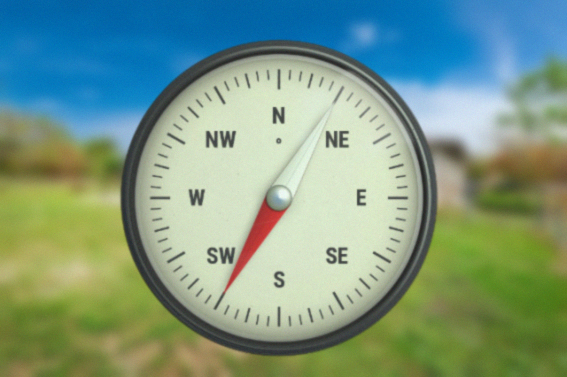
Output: 210 (°)
